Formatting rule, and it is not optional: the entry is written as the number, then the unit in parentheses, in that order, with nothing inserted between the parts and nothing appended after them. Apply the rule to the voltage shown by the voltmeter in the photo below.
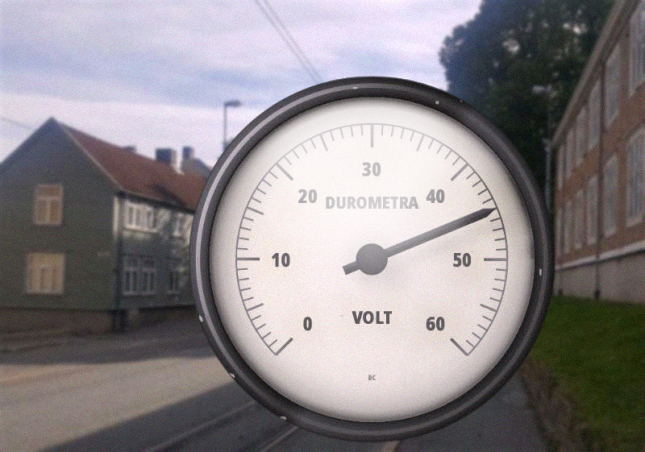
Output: 45 (V)
